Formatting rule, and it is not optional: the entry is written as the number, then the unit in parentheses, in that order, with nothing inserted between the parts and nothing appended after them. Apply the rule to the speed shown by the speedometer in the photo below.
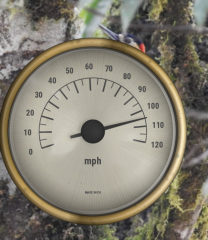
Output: 105 (mph)
